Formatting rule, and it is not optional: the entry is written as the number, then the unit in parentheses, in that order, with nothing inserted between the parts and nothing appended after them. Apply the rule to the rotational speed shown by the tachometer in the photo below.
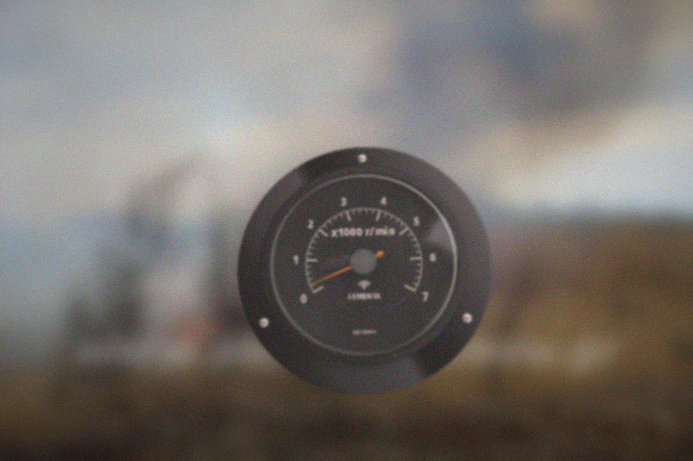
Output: 200 (rpm)
